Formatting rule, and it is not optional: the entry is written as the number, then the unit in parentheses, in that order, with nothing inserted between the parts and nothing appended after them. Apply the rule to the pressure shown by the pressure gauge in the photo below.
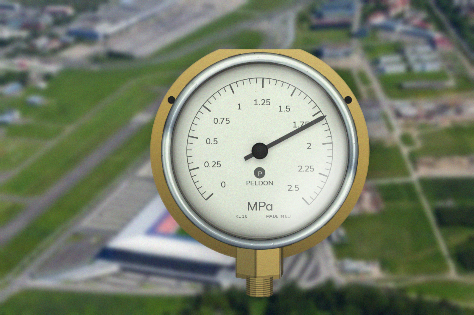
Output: 1.8 (MPa)
